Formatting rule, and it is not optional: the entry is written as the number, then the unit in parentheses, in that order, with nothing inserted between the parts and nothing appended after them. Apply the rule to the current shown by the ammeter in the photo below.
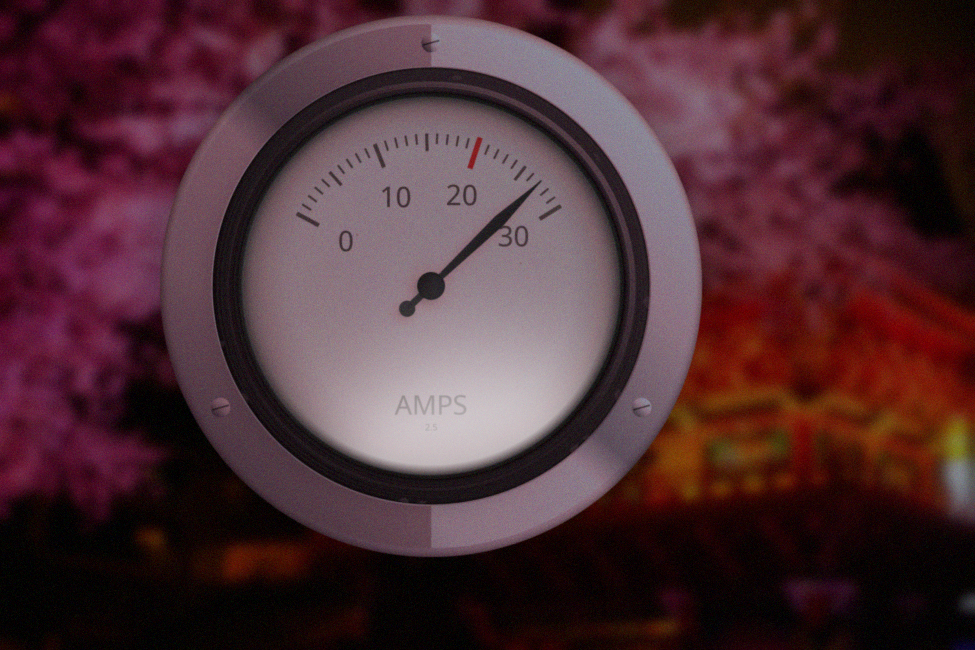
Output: 27 (A)
